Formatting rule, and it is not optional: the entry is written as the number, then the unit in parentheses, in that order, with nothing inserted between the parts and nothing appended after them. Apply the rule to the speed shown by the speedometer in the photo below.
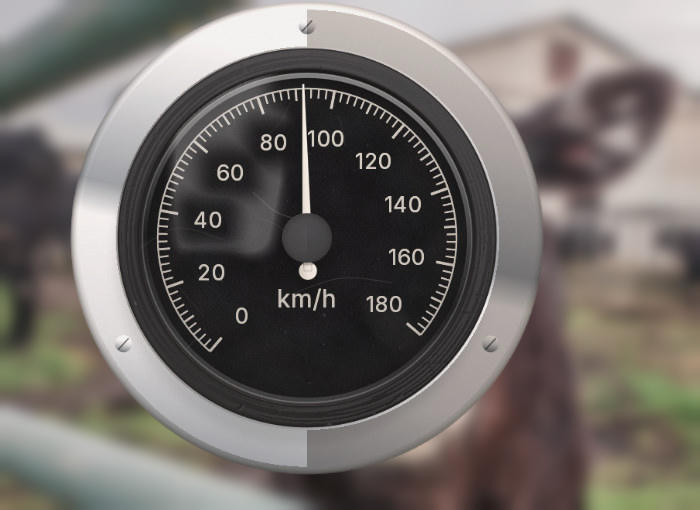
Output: 92 (km/h)
